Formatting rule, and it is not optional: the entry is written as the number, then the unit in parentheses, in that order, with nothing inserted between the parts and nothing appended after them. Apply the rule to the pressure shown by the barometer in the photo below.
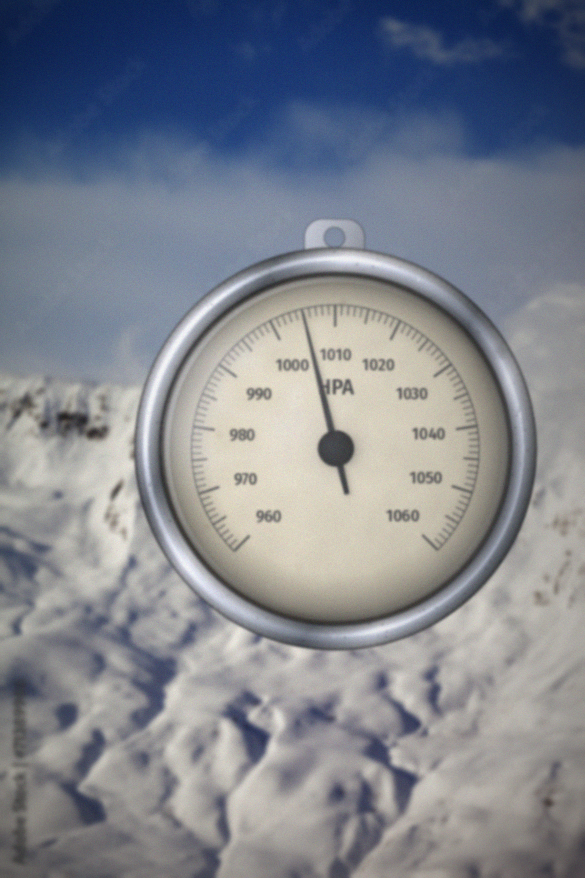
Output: 1005 (hPa)
